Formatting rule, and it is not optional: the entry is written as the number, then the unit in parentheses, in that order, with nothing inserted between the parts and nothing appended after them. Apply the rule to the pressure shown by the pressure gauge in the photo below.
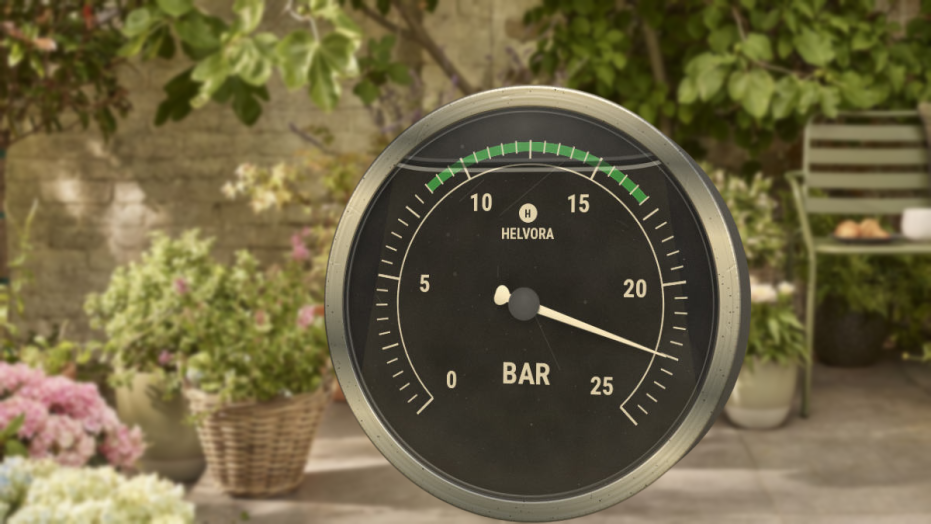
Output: 22.5 (bar)
